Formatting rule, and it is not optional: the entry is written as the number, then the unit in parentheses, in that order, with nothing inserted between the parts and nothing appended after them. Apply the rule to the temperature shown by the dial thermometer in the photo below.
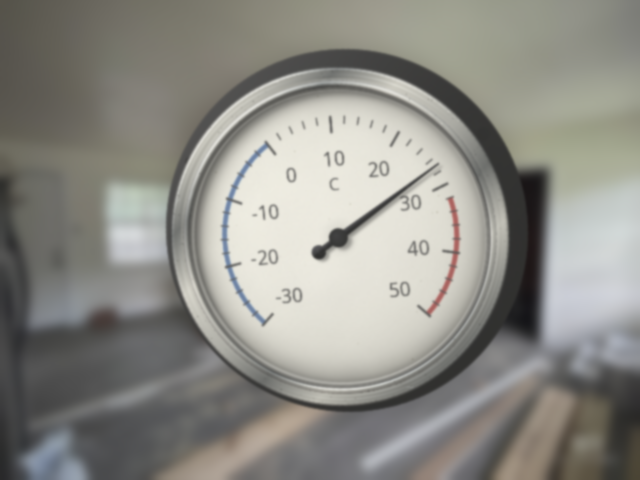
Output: 27 (°C)
